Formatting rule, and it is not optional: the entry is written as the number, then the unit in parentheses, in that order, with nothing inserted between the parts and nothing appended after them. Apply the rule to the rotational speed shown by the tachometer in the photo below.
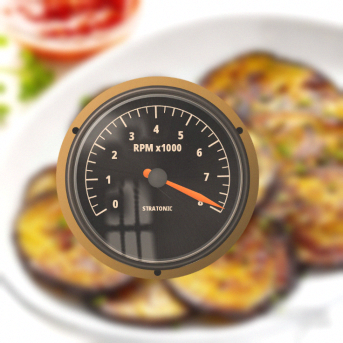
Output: 7875 (rpm)
